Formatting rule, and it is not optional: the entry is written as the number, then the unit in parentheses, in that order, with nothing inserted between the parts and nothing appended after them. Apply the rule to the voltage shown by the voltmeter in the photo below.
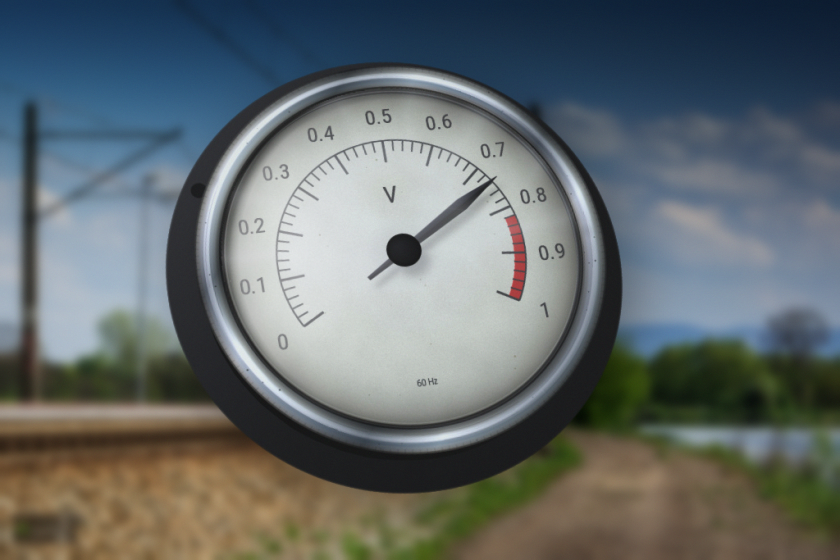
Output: 0.74 (V)
